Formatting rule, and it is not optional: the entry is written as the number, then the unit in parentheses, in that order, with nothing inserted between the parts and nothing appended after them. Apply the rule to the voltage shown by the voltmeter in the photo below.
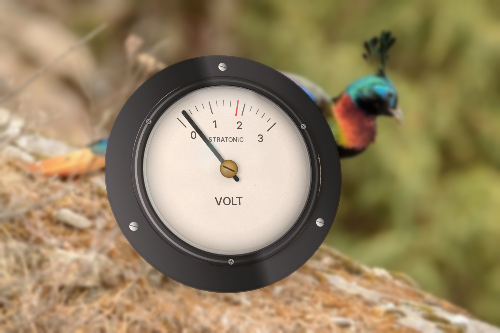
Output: 0.2 (V)
